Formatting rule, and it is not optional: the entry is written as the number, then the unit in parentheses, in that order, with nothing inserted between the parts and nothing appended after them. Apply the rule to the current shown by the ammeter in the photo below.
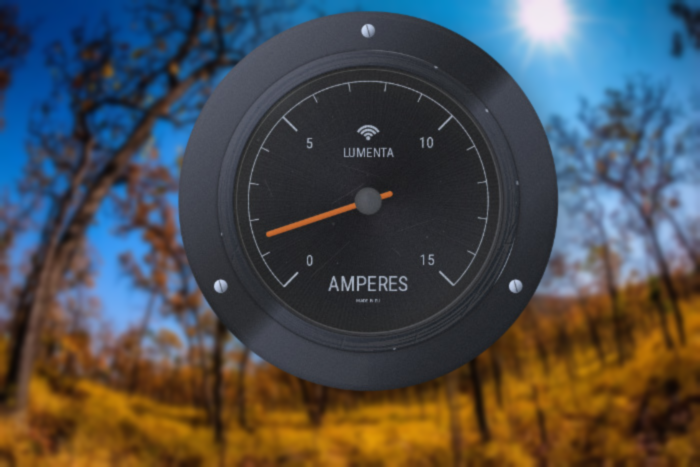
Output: 1.5 (A)
